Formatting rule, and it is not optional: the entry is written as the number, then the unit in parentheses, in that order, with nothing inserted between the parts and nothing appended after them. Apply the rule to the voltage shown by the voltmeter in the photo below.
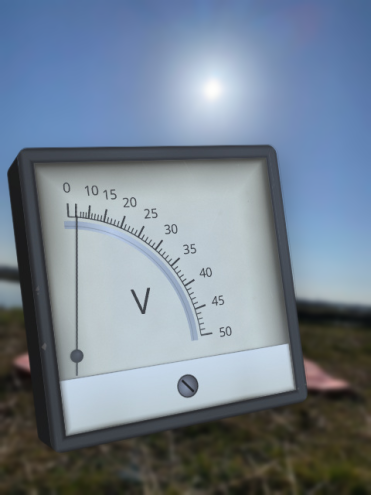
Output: 5 (V)
